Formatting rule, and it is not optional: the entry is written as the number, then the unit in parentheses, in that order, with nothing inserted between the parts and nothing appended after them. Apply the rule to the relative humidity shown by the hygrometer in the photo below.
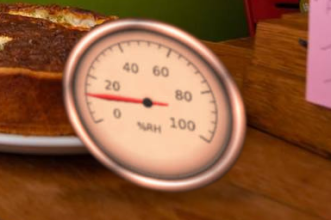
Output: 12 (%)
